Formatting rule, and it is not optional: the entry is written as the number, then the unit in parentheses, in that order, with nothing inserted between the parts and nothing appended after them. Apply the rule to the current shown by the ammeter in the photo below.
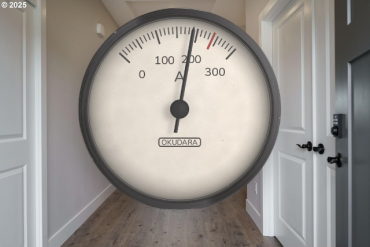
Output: 190 (A)
